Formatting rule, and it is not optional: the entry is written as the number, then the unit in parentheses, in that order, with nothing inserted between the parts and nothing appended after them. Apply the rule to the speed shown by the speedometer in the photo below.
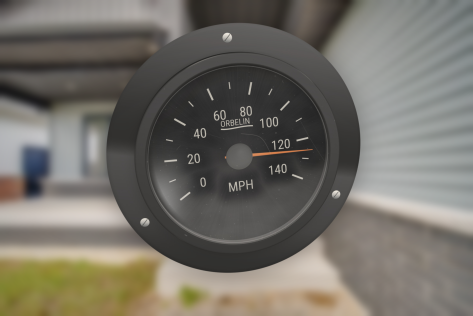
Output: 125 (mph)
